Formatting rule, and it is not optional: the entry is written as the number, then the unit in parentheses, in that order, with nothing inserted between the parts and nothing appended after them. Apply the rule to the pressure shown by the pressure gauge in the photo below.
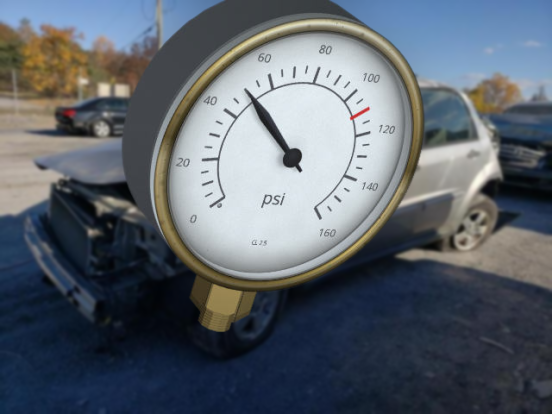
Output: 50 (psi)
